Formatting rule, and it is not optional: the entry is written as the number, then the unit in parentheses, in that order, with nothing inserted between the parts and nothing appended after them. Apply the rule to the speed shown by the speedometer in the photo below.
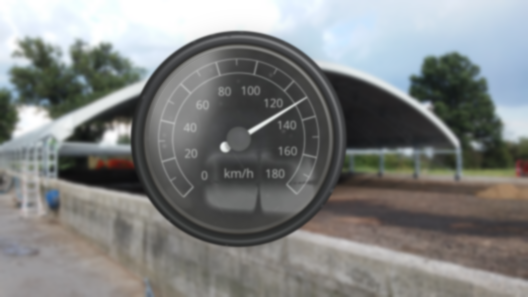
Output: 130 (km/h)
